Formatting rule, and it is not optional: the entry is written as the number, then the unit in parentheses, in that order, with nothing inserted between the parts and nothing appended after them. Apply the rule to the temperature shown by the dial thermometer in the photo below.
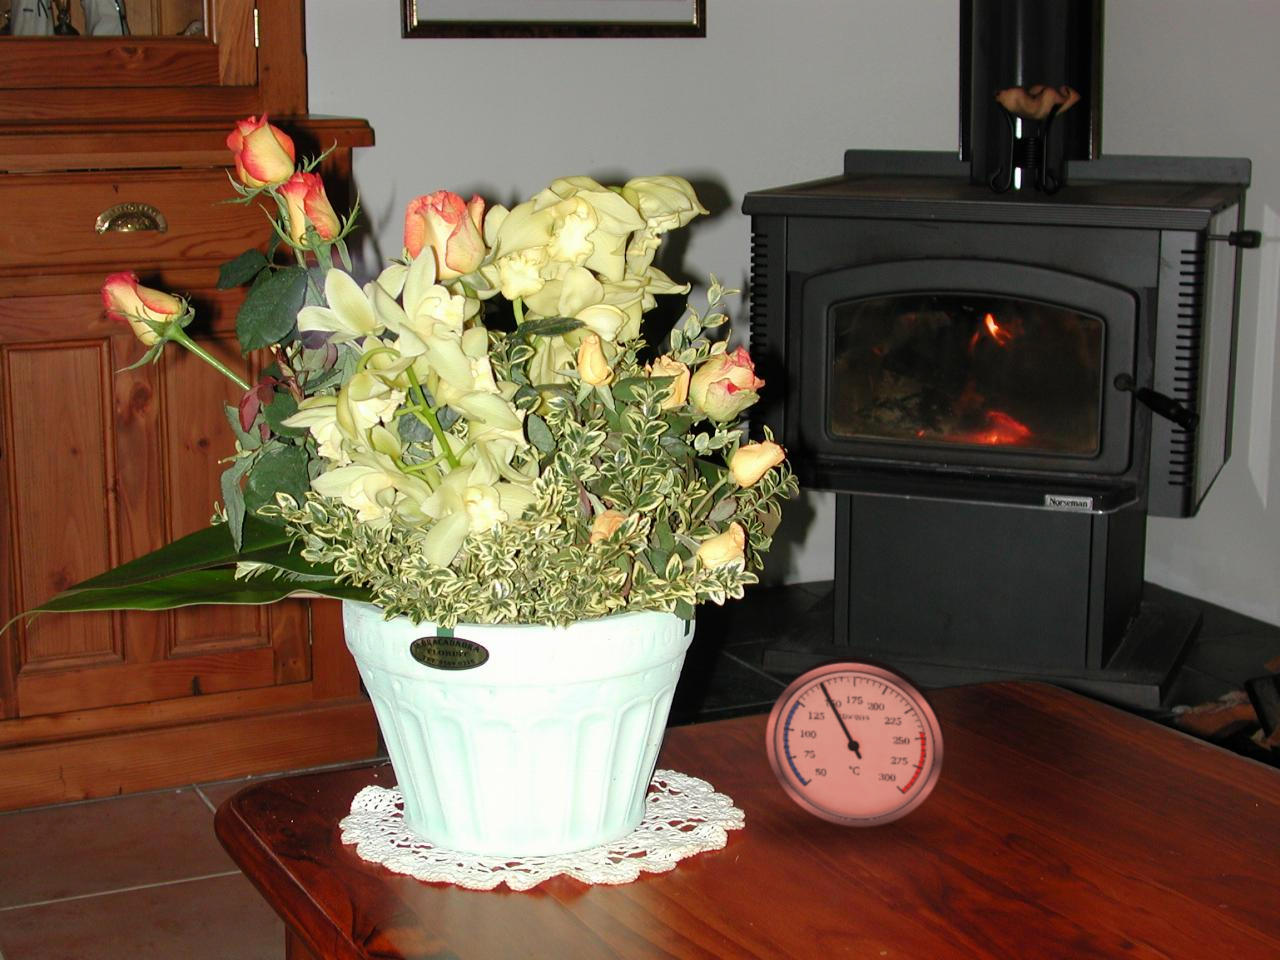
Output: 150 (°C)
